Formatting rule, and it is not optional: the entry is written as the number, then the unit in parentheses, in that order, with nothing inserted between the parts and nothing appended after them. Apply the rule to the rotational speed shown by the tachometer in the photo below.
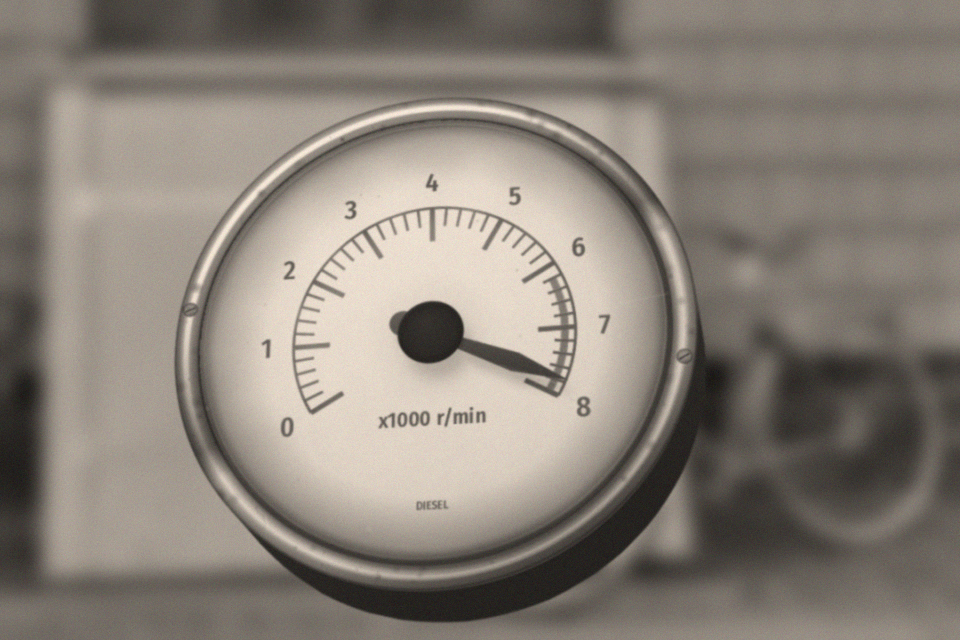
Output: 7800 (rpm)
